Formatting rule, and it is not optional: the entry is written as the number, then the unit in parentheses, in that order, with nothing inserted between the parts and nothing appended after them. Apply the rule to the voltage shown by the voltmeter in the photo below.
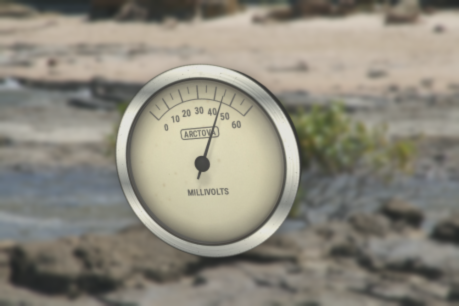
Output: 45 (mV)
